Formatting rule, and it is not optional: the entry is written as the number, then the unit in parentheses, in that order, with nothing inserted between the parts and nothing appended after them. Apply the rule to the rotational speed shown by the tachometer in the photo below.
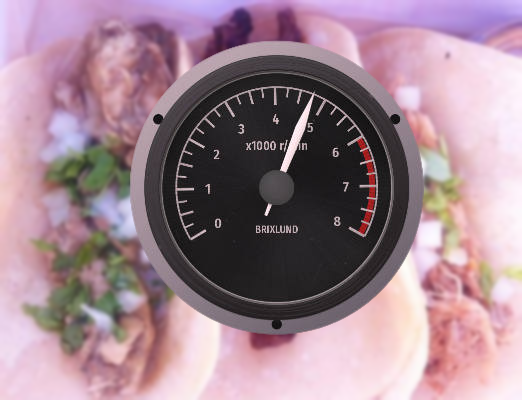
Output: 4750 (rpm)
